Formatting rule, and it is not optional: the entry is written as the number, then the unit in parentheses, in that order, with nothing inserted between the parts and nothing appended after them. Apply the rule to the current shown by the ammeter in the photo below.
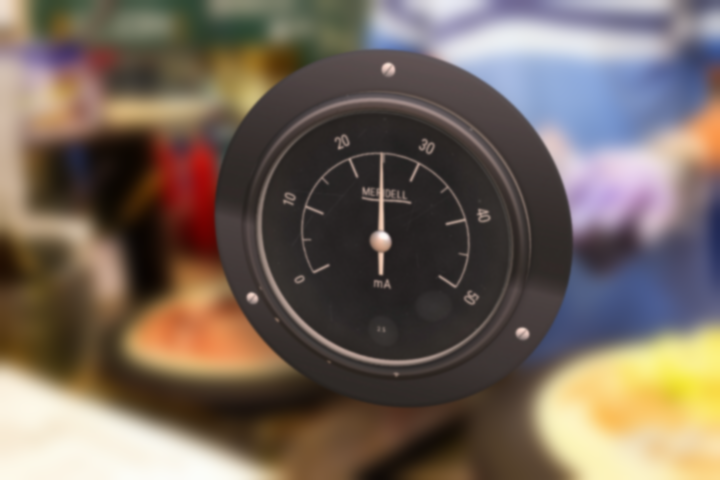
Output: 25 (mA)
